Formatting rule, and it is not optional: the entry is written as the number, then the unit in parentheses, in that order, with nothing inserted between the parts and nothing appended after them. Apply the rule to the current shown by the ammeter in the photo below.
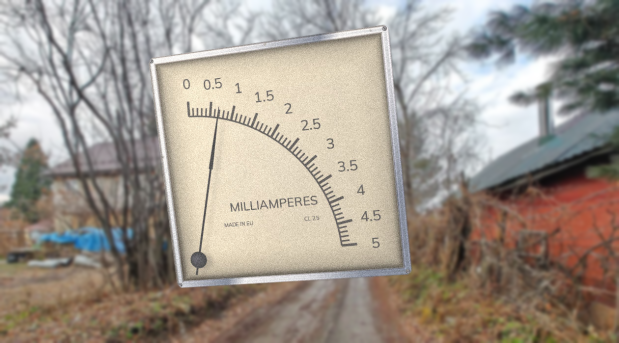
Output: 0.7 (mA)
